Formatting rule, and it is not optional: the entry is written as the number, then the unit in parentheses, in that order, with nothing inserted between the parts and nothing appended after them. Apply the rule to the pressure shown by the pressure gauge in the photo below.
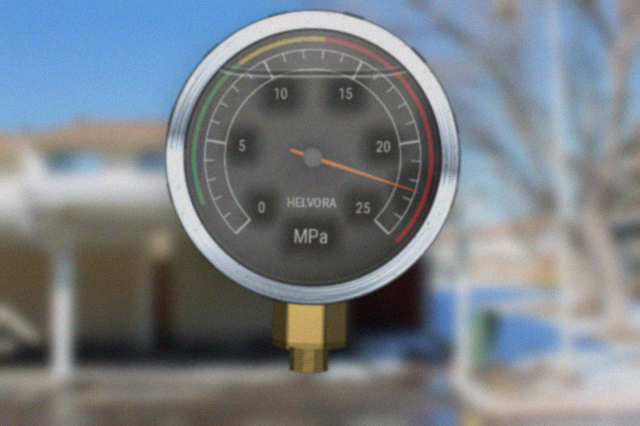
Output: 22.5 (MPa)
